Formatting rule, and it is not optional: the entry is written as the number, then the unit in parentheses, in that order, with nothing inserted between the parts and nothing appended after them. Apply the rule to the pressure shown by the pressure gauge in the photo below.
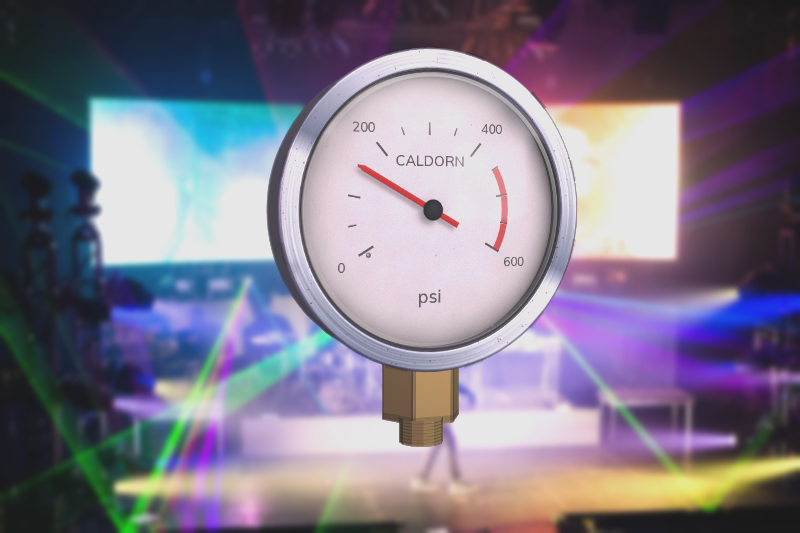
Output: 150 (psi)
